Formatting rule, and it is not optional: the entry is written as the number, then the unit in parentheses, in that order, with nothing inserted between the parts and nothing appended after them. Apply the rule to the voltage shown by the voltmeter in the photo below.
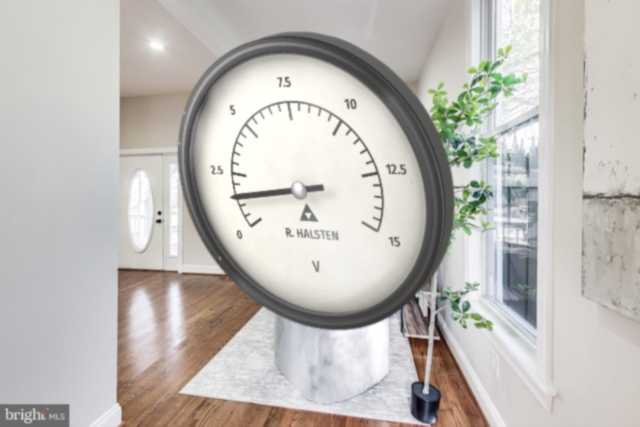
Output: 1.5 (V)
